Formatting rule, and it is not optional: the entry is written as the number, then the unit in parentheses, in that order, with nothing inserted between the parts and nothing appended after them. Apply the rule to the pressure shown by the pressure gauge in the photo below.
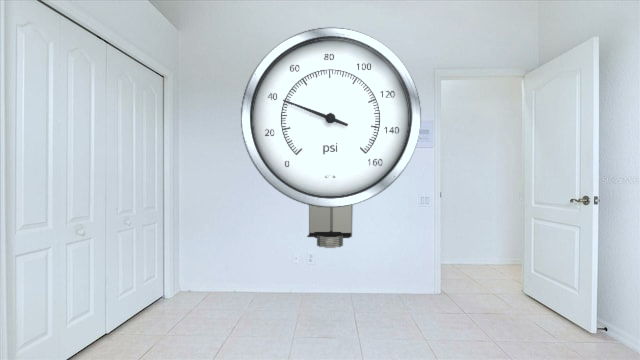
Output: 40 (psi)
